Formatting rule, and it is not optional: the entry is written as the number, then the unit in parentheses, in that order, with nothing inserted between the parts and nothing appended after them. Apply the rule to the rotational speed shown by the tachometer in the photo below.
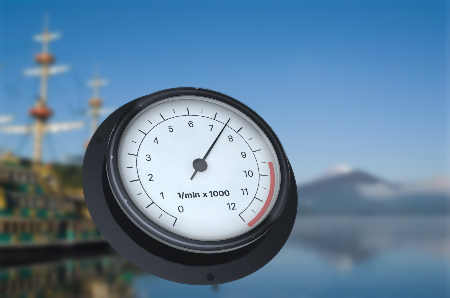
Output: 7500 (rpm)
